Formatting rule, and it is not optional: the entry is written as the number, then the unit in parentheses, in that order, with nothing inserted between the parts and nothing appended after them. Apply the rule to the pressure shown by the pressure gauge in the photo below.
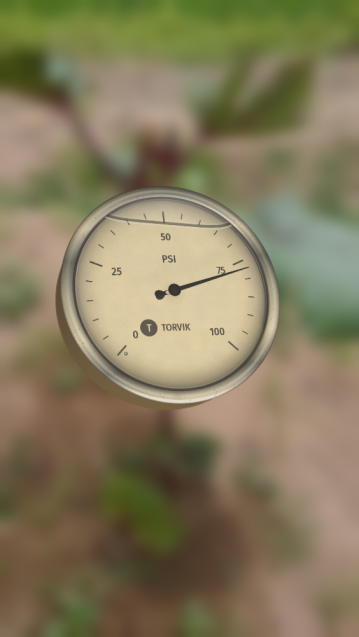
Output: 77.5 (psi)
